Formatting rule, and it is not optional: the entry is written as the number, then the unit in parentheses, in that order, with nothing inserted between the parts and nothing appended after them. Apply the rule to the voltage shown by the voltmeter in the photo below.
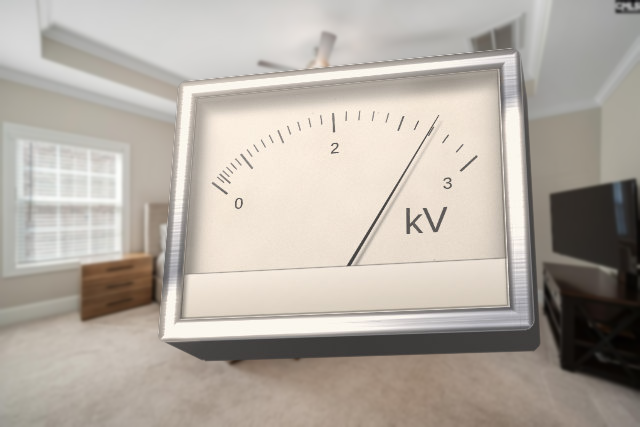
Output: 2.7 (kV)
